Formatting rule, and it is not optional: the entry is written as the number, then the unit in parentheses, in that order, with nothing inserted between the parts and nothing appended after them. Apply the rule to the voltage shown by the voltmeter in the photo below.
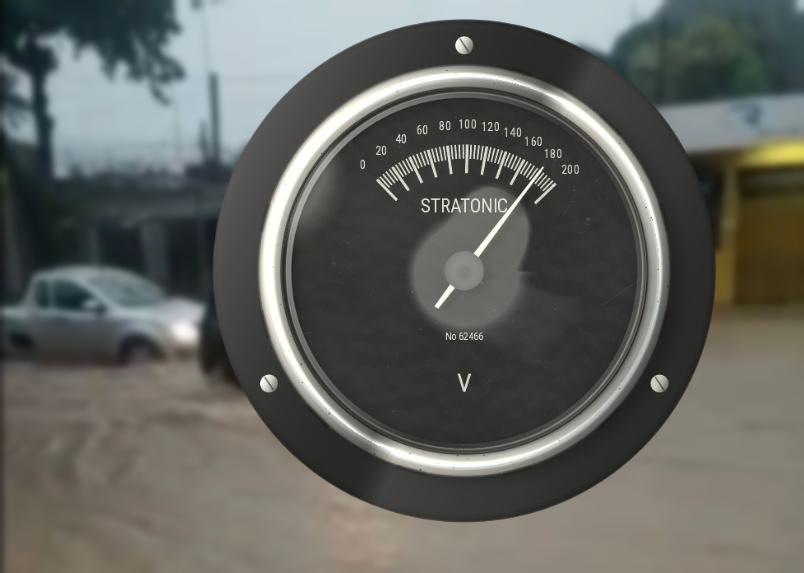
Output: 180 (V)
